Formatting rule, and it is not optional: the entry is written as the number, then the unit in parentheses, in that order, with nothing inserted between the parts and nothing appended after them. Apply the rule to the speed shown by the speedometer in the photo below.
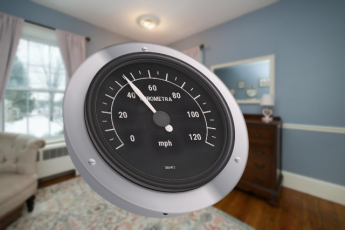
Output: 45 (mph)
